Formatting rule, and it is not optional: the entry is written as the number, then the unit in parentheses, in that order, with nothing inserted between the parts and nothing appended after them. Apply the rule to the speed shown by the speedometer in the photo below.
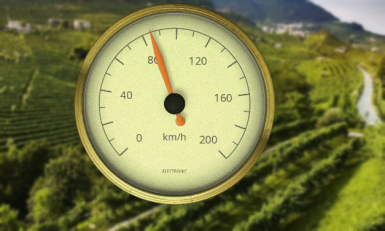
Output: 85 (km/h)
